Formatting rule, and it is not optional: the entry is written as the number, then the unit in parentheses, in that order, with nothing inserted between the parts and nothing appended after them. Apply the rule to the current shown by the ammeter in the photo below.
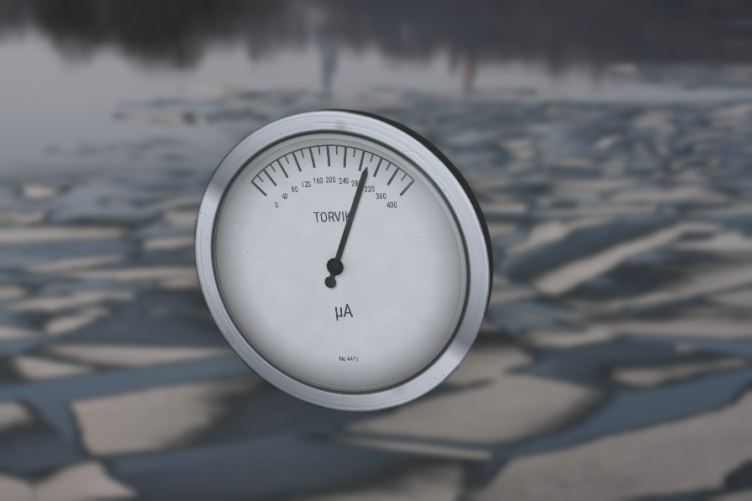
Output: 300 (µA)
